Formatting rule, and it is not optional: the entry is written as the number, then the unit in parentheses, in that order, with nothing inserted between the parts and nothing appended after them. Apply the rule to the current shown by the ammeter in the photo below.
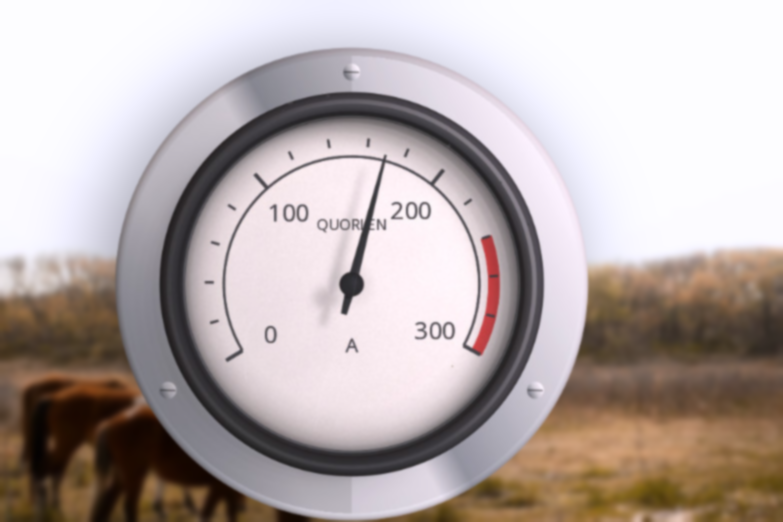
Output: 170 (A)
